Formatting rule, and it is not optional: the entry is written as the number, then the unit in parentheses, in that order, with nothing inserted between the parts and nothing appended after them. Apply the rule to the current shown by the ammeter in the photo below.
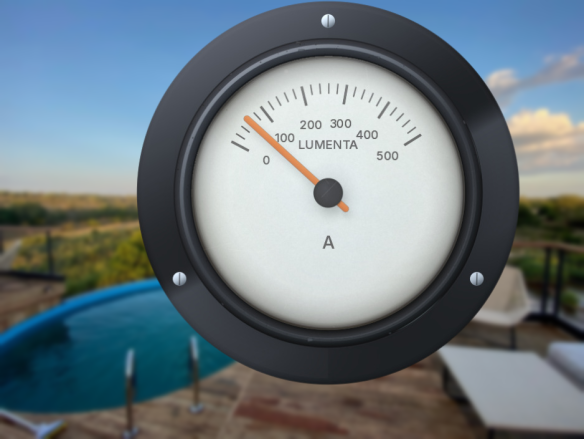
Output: 60 (A)
